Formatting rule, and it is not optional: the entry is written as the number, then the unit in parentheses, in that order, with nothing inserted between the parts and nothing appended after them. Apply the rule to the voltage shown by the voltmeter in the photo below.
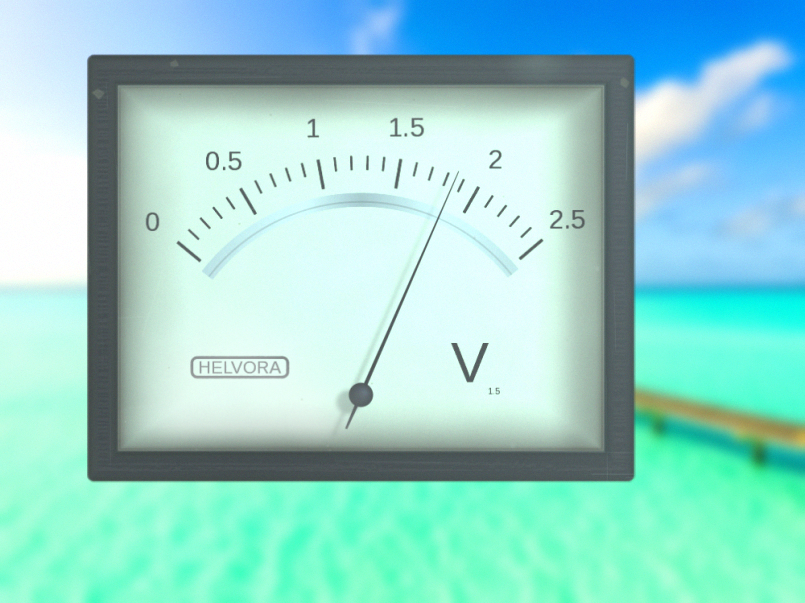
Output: 1.85 (V)
